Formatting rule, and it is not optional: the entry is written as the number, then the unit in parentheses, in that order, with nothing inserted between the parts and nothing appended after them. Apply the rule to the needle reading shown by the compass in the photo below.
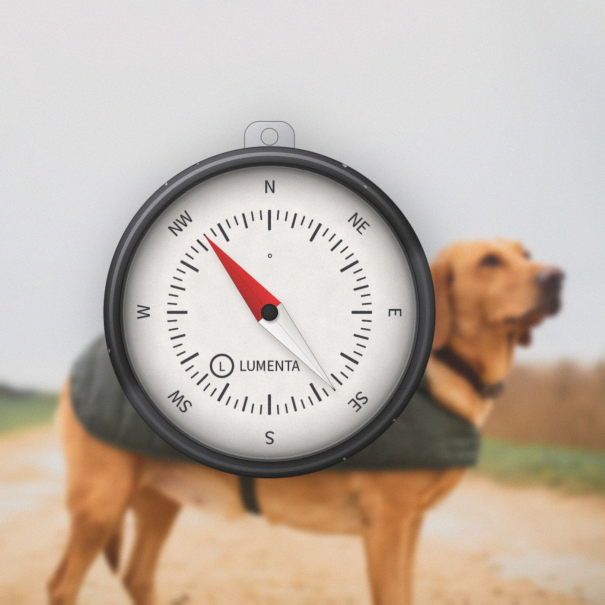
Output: 320 (°)
